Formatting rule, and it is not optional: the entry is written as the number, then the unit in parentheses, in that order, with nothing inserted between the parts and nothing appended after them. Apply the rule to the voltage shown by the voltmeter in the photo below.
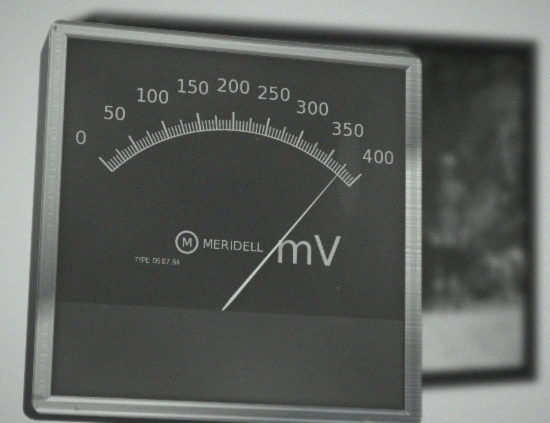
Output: 375 (mV)
